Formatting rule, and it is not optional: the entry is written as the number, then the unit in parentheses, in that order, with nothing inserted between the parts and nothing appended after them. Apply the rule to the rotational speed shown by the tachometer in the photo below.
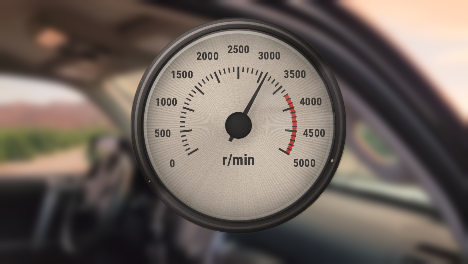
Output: 3100 (rpm)
